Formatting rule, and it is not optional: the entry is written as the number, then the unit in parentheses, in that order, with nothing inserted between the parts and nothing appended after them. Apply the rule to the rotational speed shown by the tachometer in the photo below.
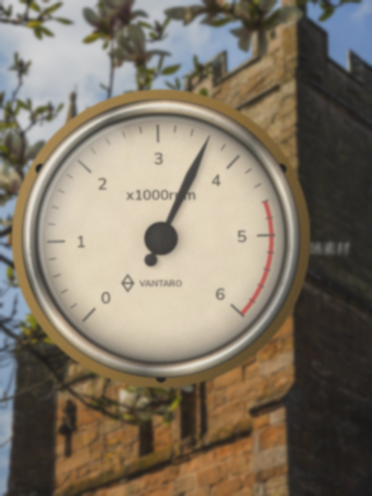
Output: 3600 (rpm)
